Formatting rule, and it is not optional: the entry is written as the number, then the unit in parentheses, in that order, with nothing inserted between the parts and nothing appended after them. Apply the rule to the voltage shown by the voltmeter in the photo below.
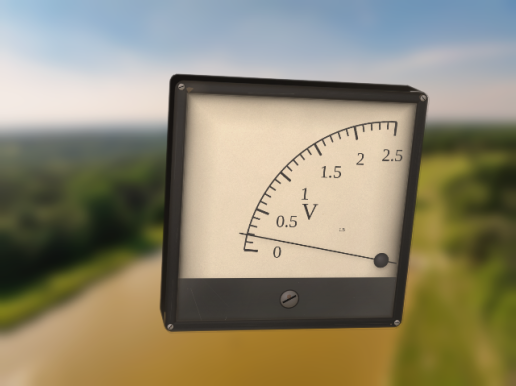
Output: 0.2 (V)
